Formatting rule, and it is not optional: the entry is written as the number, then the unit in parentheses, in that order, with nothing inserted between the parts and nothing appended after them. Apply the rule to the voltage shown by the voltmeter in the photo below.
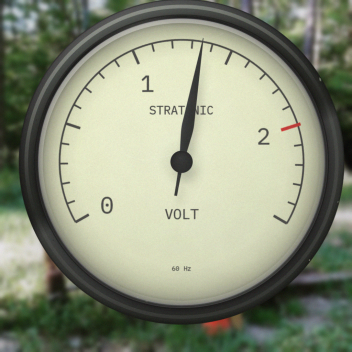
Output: 1.35 (V)
